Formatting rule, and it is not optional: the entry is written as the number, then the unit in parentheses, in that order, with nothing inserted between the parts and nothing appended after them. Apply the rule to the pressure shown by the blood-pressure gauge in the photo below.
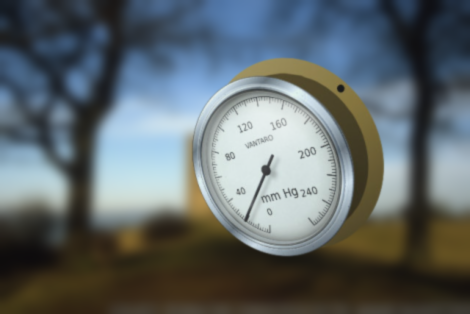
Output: 20 (mmHg)
